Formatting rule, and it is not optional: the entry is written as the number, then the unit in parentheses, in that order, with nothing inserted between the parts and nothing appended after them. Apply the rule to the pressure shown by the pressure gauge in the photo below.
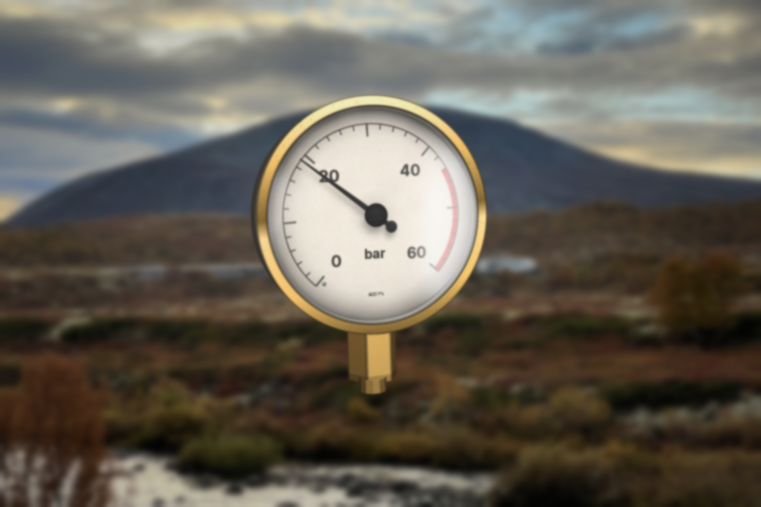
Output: 19 (bar)
